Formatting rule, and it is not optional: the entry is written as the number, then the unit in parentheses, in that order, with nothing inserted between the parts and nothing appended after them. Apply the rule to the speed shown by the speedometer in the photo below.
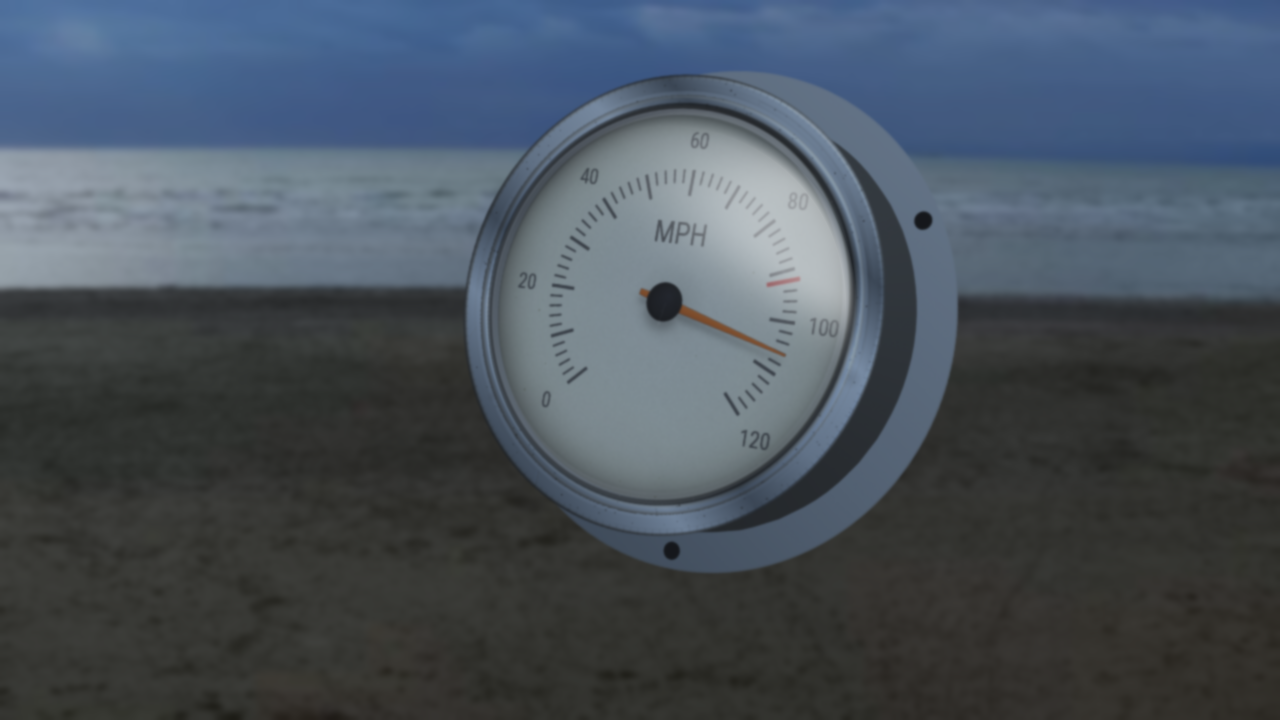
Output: 106 (mph)
